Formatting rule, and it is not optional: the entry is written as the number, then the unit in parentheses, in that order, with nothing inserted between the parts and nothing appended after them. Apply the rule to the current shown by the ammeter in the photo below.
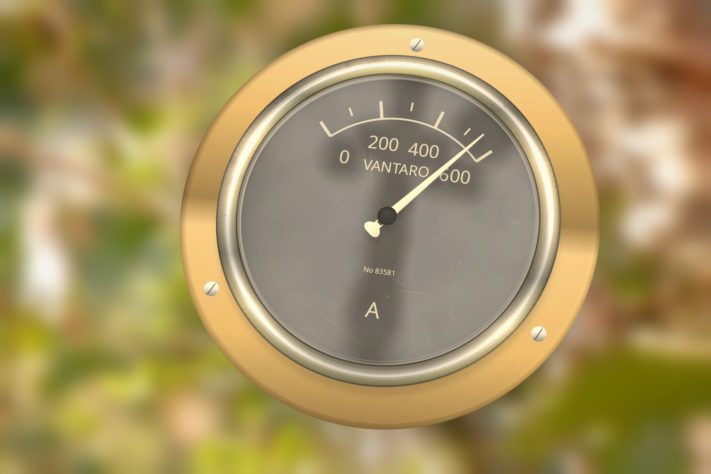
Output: 550 (A)
